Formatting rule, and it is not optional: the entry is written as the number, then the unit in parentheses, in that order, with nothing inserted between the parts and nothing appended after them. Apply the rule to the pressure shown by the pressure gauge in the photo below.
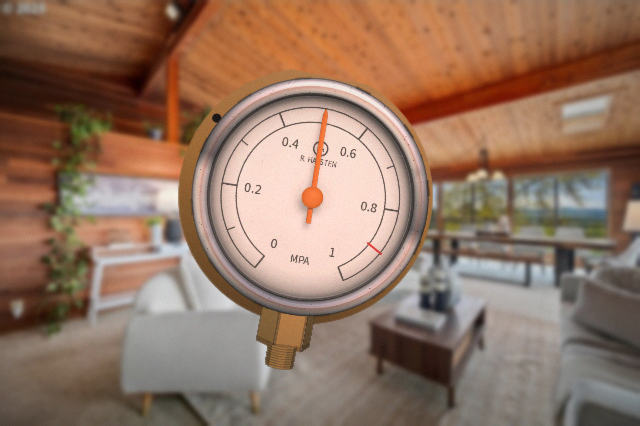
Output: 0.5 (MPa)
